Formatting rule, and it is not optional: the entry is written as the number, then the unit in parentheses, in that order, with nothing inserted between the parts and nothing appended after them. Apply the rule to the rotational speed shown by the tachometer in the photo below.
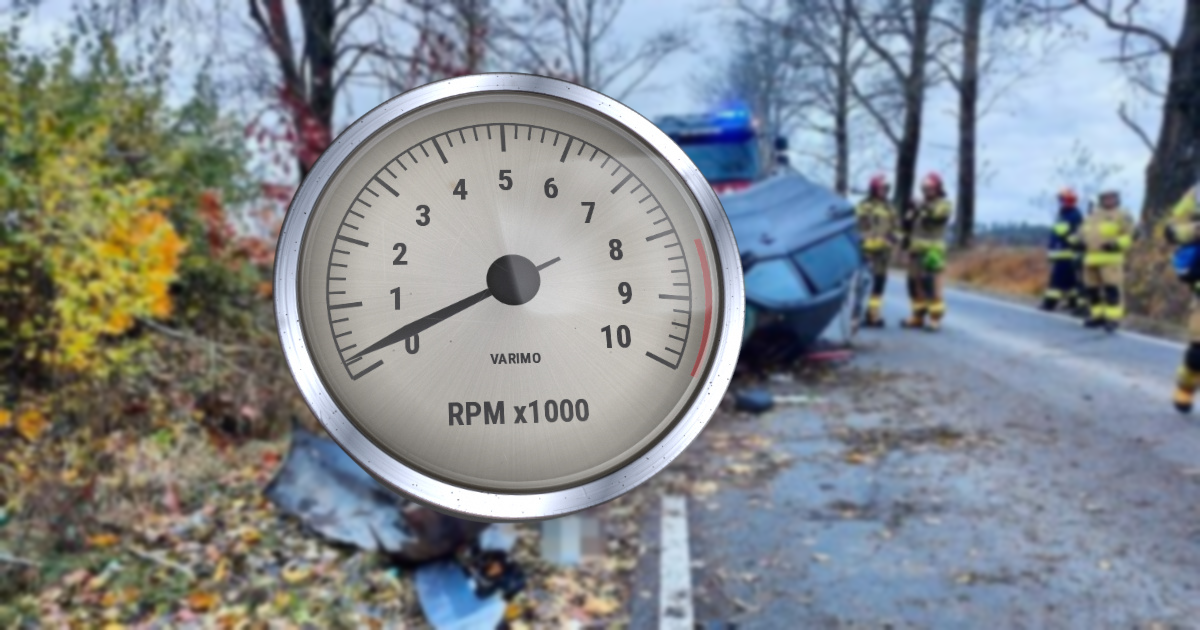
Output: 200 (rpm)
